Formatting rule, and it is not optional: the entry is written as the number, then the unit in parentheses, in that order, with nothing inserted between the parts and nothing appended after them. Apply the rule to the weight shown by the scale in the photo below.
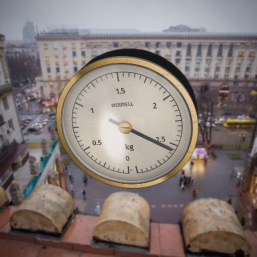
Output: 2.55 (kg)
